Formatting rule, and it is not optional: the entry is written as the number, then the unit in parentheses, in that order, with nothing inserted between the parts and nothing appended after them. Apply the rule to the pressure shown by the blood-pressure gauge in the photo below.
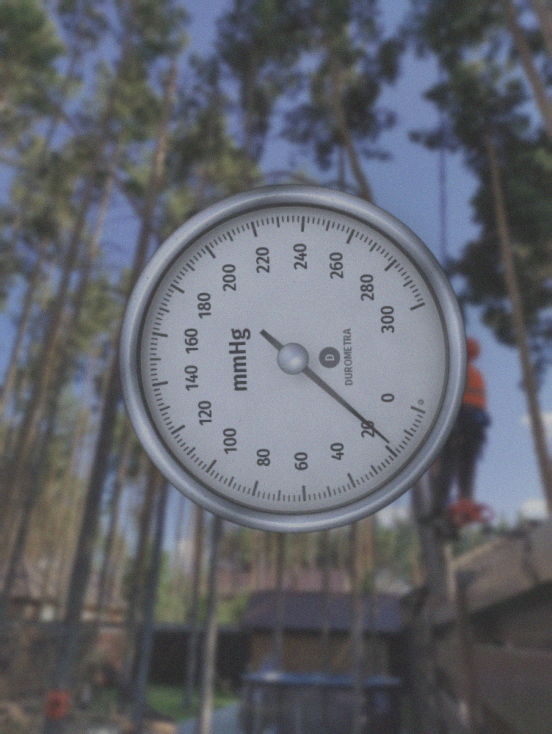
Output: 18 (mmHg)
